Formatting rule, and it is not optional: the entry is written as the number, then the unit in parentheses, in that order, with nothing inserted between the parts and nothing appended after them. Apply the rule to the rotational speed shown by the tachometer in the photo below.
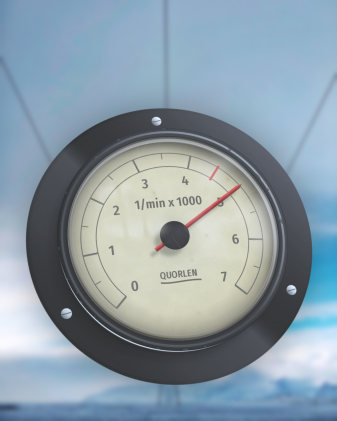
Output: 5000 (rpm)
